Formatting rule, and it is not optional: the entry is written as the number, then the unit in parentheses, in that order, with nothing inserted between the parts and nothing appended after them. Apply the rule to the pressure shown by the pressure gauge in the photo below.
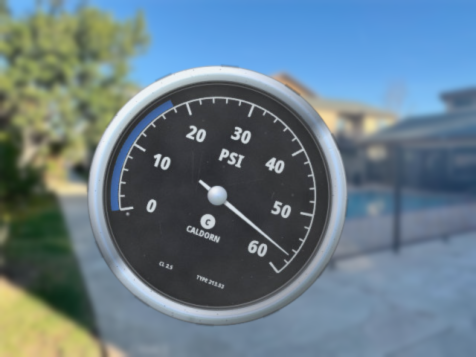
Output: 57 (psi)
